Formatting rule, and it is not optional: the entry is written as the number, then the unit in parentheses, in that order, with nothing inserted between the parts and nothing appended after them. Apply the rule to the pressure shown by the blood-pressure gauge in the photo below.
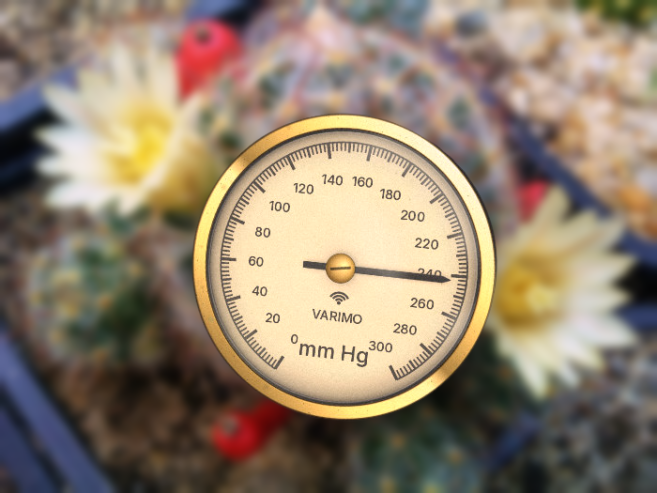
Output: 242 (mmHg)
